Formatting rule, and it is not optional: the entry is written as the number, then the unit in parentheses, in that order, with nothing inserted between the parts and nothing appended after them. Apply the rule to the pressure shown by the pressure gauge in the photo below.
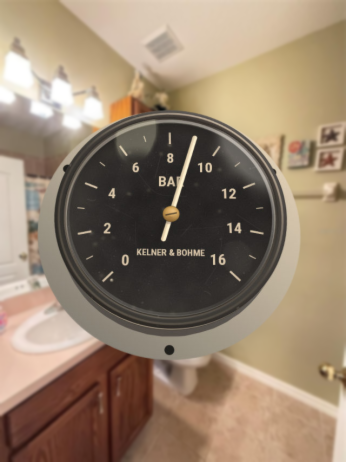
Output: 9 (bar)
